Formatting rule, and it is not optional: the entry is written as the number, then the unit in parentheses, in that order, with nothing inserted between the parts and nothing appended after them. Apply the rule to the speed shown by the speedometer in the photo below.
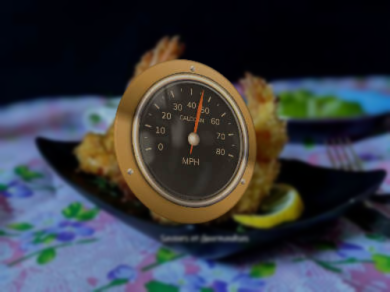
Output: 45 (mph)
